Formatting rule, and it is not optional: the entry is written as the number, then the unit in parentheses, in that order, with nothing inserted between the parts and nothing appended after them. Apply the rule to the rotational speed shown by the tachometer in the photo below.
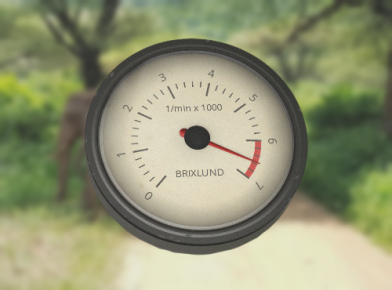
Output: 6600 (rpm)
